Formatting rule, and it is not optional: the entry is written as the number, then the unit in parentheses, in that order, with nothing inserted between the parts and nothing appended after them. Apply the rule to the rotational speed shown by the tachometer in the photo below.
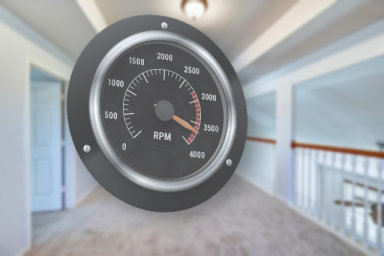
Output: 3700 (rpm)
